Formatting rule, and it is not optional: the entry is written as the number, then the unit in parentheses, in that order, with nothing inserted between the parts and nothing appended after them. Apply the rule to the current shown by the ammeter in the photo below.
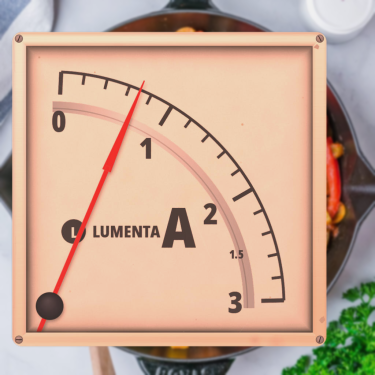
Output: 0.7 (A)
